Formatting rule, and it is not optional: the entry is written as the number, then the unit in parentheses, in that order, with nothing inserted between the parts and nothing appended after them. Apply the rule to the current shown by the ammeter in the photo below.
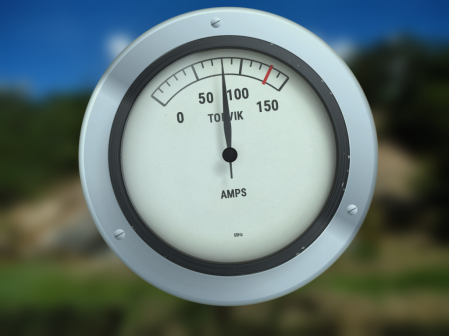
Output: 80 (A)
